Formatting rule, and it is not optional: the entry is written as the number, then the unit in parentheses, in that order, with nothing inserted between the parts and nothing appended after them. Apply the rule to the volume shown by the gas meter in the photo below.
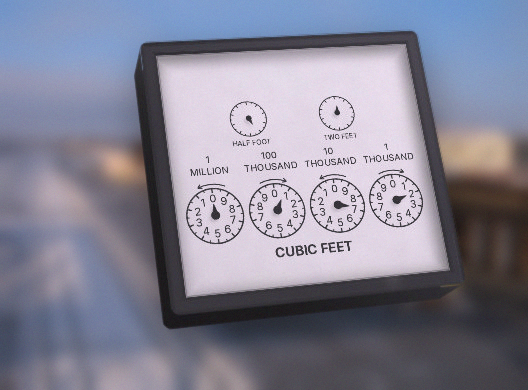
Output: 7200 (ft³)
